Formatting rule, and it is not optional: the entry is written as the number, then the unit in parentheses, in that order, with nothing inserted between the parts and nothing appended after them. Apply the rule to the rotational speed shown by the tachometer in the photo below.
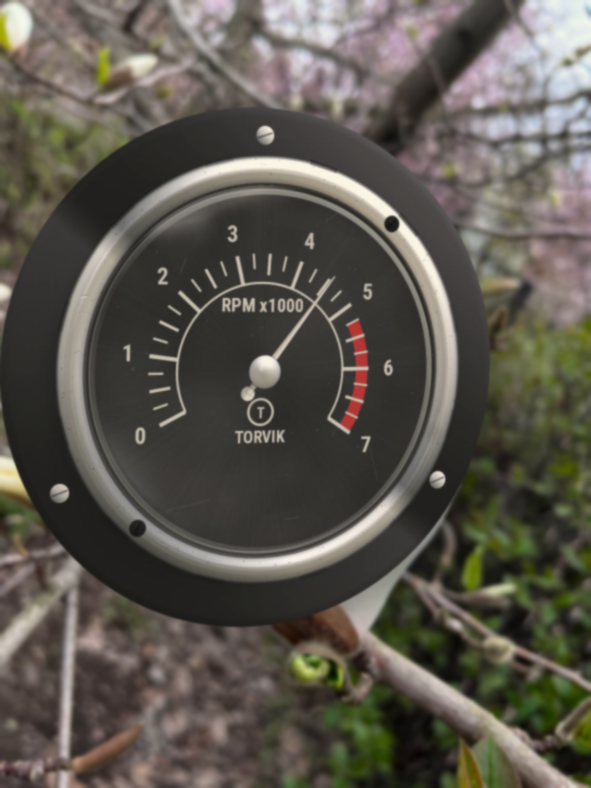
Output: 4500 (rpm)
